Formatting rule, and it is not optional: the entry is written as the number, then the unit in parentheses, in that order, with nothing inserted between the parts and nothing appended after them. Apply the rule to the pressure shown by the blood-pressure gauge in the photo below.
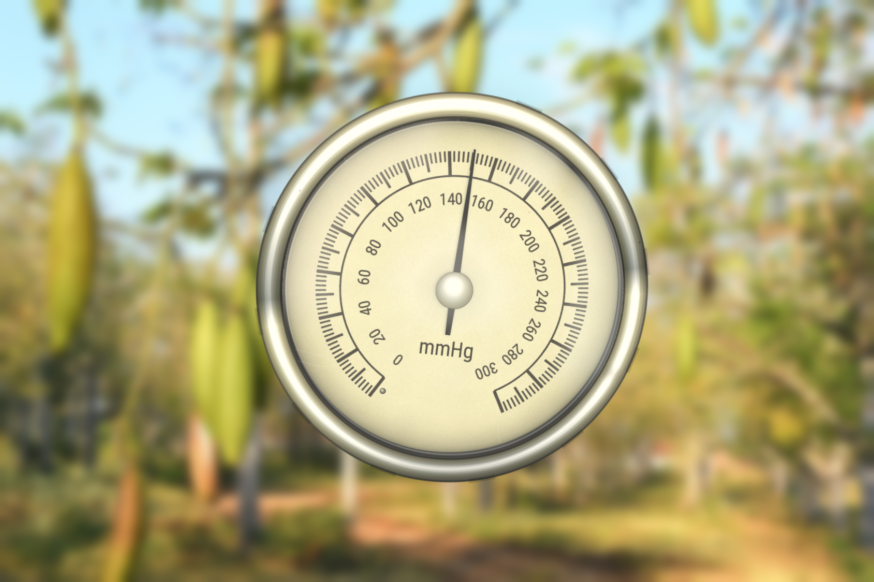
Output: 150 (mmHg)
